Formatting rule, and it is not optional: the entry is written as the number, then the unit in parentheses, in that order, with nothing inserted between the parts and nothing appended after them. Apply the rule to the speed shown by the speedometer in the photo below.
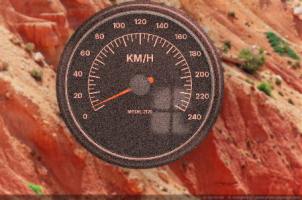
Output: 5 (km/h)
